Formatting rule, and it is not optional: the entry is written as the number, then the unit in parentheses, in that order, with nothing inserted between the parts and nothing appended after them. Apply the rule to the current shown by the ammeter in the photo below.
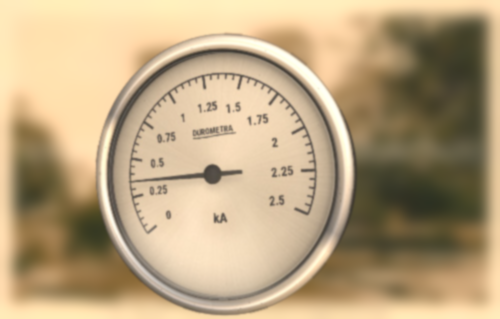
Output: 0.35 (kA)
